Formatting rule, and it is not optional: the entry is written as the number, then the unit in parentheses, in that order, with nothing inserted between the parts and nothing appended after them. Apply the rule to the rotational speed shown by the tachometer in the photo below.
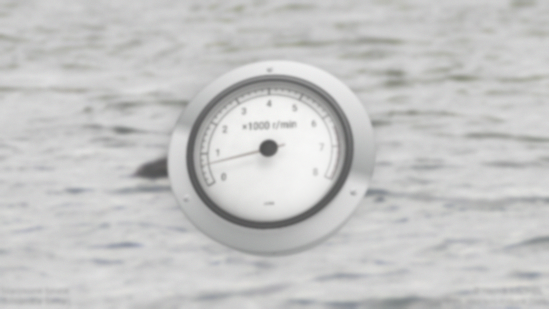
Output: 600 (rpm)
